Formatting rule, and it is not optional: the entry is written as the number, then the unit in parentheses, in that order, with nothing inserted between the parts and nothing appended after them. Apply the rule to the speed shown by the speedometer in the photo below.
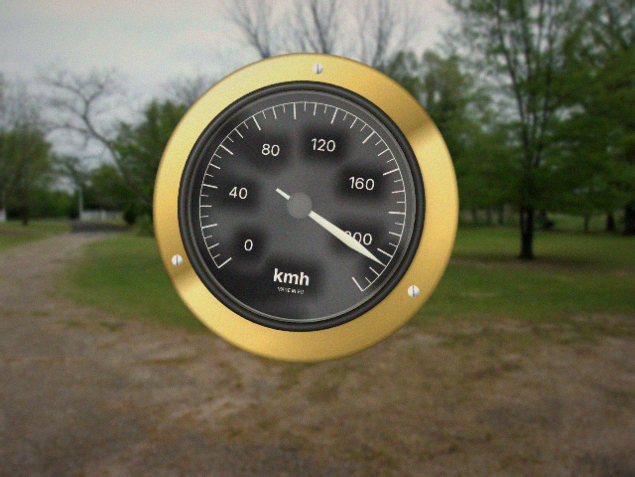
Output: 205 (km/h)
